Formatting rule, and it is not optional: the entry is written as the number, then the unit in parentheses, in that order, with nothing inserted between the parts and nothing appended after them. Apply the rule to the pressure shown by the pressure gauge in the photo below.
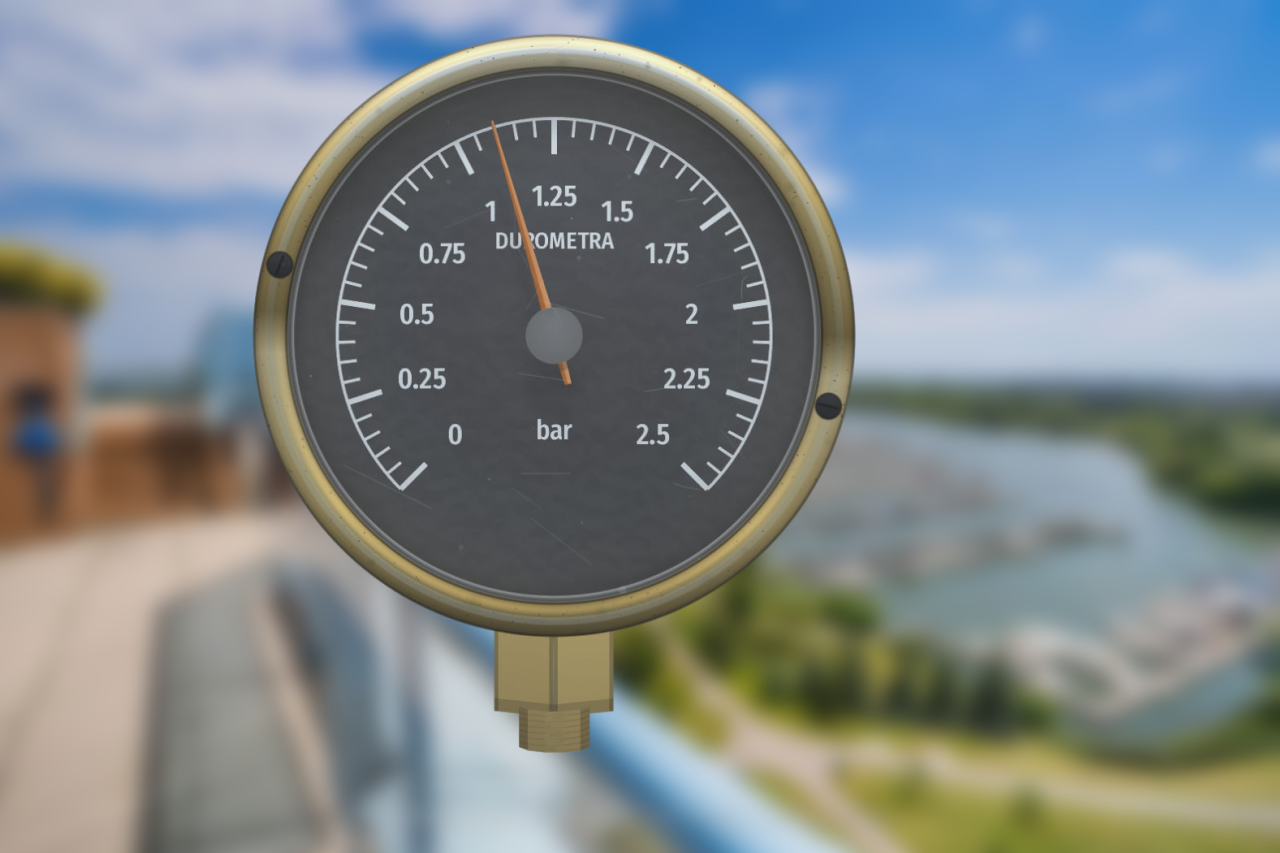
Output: 1.1 (bar)
